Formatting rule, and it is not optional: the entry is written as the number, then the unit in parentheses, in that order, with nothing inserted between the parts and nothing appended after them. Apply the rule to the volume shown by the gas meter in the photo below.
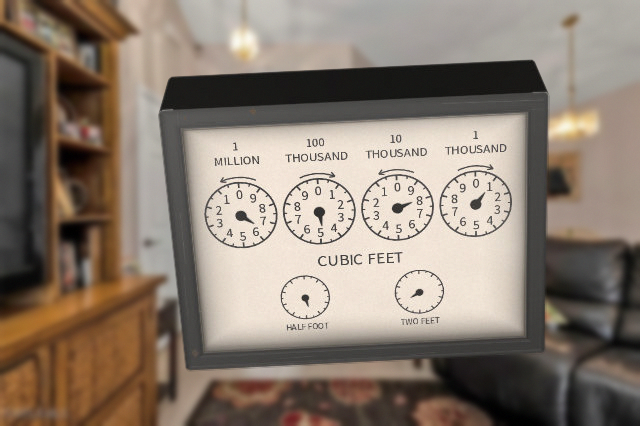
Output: 648100 (ft³)
